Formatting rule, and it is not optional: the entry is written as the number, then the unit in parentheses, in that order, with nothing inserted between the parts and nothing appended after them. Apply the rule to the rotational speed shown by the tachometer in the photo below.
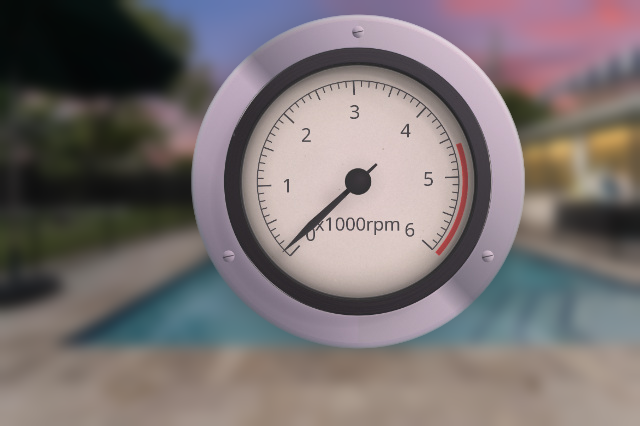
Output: 100 (rpm)
